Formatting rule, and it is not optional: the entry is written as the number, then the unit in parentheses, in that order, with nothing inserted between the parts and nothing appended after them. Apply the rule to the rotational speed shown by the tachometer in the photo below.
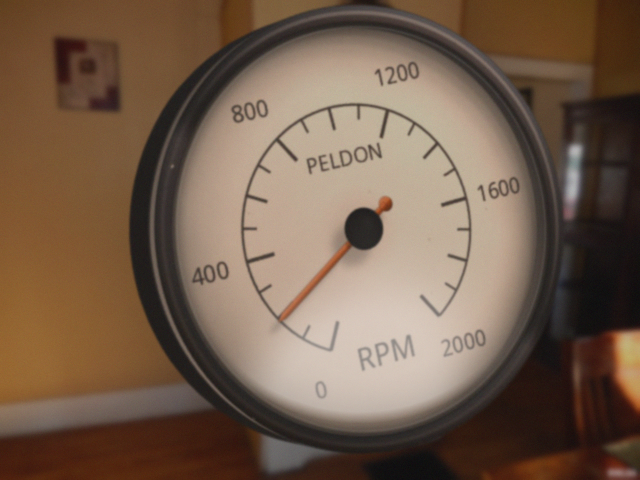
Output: 200 (rpm)
